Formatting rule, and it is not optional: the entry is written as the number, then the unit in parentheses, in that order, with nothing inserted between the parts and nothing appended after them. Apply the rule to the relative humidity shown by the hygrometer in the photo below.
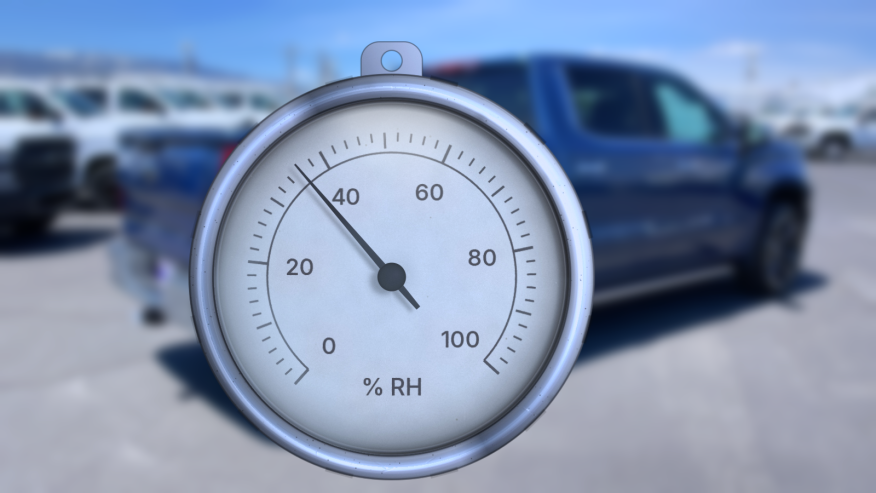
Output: 36 (%)
